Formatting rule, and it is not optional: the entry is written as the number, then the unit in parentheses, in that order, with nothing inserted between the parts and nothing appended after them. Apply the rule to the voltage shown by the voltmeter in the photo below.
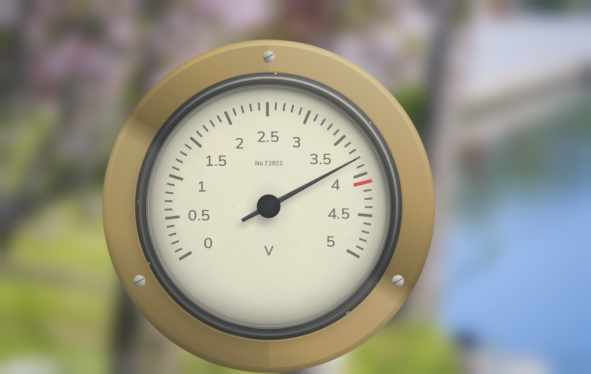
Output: 3.8 (V)
